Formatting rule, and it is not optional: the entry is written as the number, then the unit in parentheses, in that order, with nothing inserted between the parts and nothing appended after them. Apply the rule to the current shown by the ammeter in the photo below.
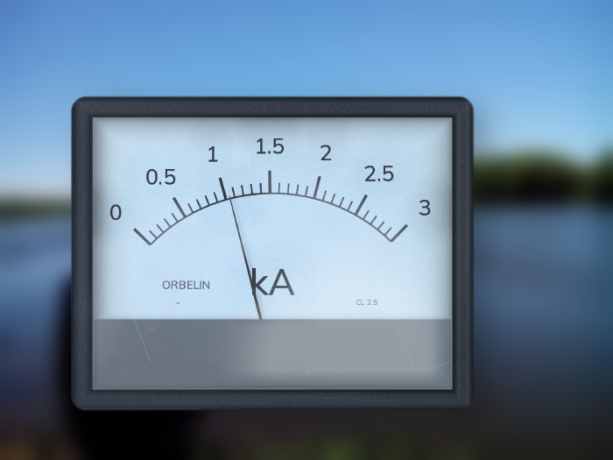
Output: 1.05 (kA)
